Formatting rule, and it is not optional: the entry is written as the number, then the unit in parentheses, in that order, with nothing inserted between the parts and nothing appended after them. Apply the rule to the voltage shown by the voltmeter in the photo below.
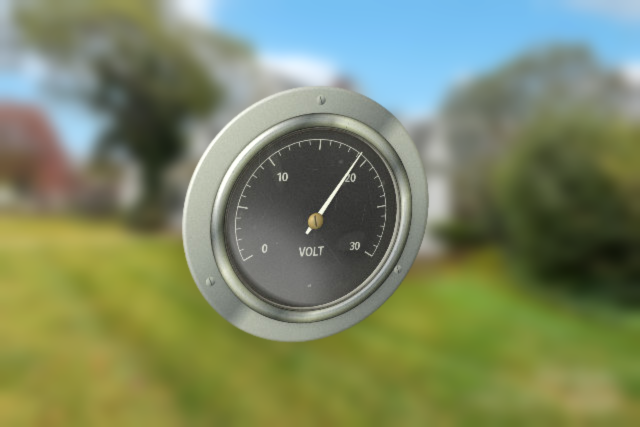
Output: 19 (V)
